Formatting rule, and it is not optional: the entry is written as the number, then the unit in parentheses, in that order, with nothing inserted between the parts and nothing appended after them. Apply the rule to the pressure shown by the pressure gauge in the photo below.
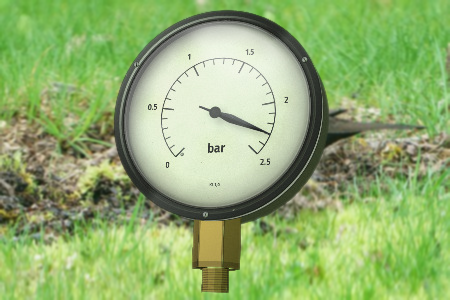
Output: 2.3 (bar)
